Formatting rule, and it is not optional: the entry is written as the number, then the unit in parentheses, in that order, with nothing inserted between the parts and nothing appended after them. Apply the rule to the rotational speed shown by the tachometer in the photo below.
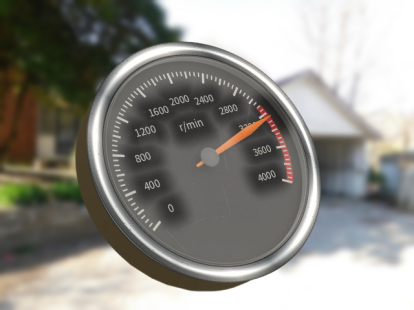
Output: 3250 (rpm)
